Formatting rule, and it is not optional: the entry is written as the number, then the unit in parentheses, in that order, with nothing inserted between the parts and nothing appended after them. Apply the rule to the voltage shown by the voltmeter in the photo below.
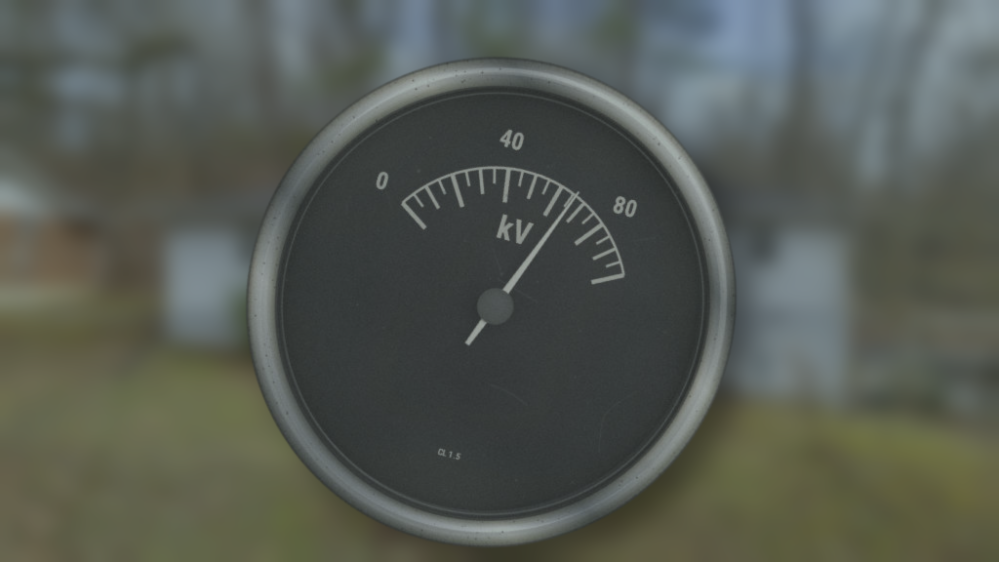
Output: 65 (kV)
